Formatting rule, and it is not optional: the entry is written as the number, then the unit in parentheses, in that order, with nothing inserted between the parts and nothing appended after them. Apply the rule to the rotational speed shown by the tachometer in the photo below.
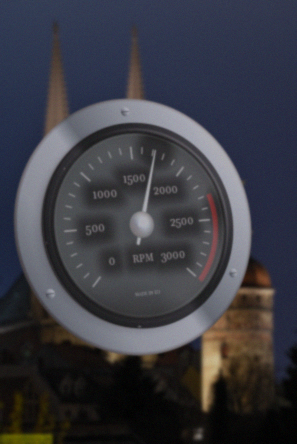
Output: 1700 (rpm)
